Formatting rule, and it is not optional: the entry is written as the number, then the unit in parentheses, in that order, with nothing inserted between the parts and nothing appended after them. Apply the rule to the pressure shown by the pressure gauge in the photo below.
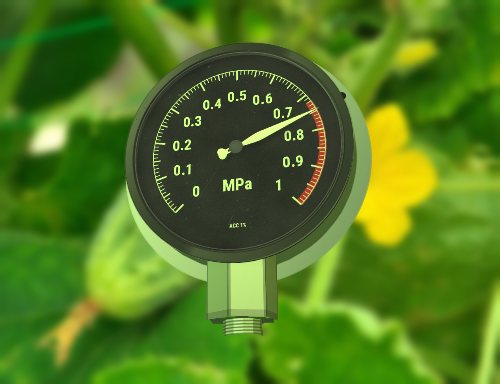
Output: 0.75 (MPa)
